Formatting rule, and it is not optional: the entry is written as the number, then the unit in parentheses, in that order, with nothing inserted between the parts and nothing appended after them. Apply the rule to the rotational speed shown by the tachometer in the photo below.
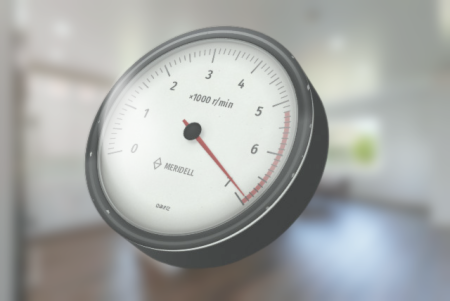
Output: 6900 (rpm)
